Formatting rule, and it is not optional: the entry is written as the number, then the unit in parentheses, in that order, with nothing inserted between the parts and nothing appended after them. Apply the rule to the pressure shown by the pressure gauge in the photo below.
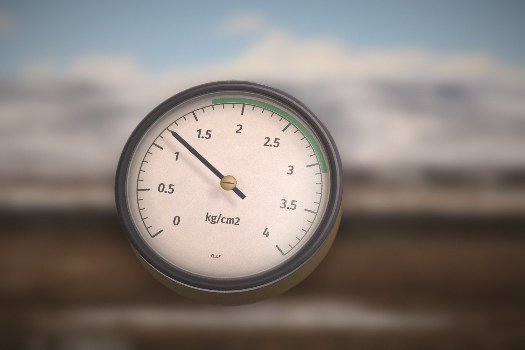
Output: 1.2 (kg/cm²)
